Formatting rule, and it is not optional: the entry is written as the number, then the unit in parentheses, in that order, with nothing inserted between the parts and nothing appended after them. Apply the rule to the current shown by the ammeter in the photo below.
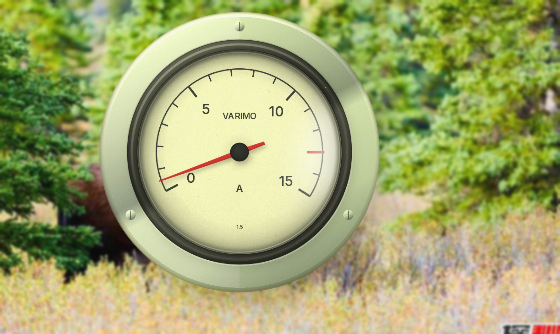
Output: 0.5 (A)
